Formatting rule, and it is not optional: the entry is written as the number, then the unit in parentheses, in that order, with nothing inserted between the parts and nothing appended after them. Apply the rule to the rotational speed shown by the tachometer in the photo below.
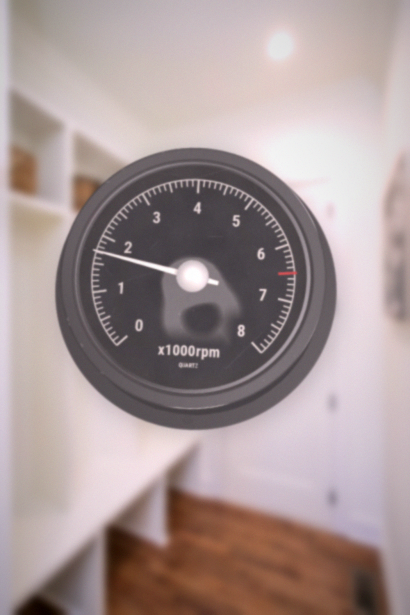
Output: 1700 (rpm)
